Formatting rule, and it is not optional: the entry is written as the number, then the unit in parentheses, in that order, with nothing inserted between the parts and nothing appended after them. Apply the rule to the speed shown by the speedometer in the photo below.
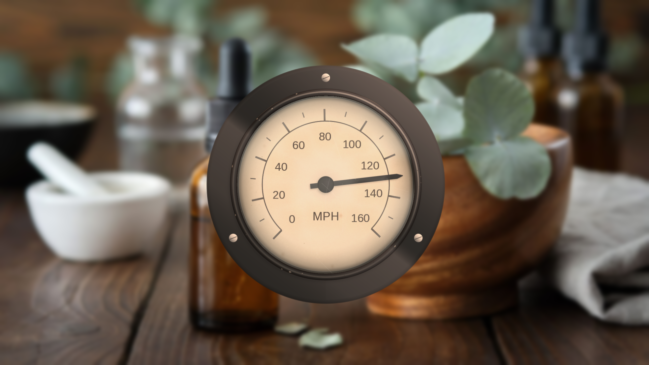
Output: 130 (mph)
